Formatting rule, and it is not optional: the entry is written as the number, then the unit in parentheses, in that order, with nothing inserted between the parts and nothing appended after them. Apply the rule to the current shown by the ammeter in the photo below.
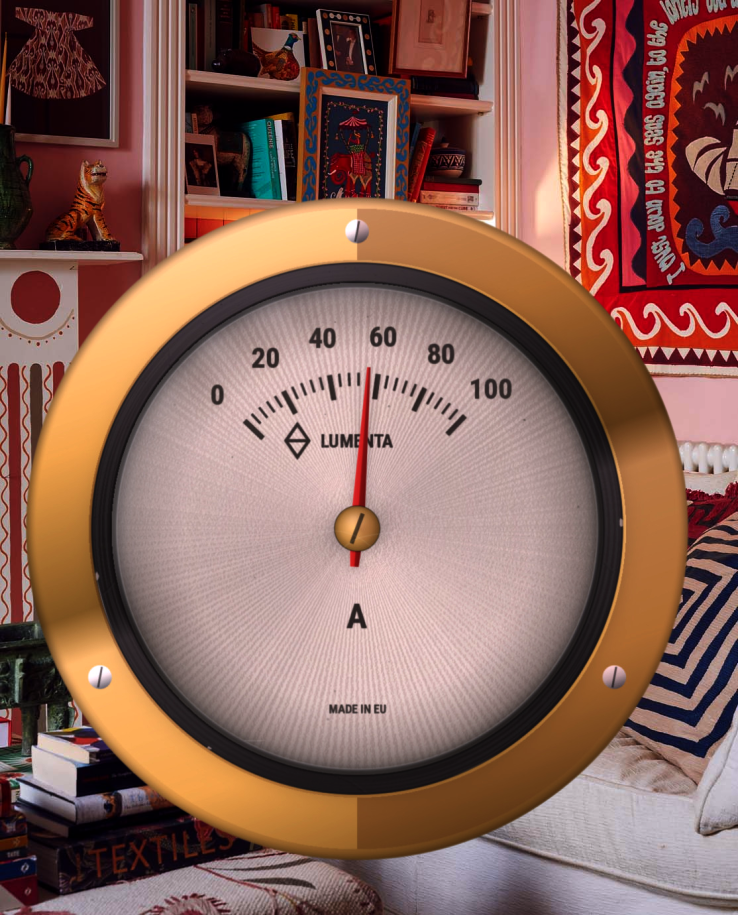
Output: 56 (A)
